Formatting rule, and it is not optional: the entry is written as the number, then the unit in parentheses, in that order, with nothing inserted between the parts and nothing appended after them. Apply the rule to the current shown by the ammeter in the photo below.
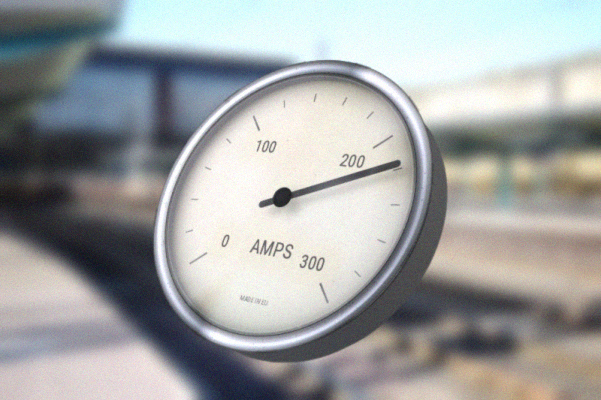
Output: 220 (A)
